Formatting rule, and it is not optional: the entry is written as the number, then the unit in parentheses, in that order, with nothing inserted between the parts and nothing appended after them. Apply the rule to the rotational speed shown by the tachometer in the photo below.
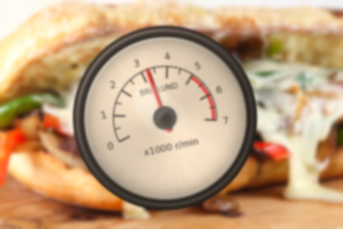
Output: 3250 (rpm)
